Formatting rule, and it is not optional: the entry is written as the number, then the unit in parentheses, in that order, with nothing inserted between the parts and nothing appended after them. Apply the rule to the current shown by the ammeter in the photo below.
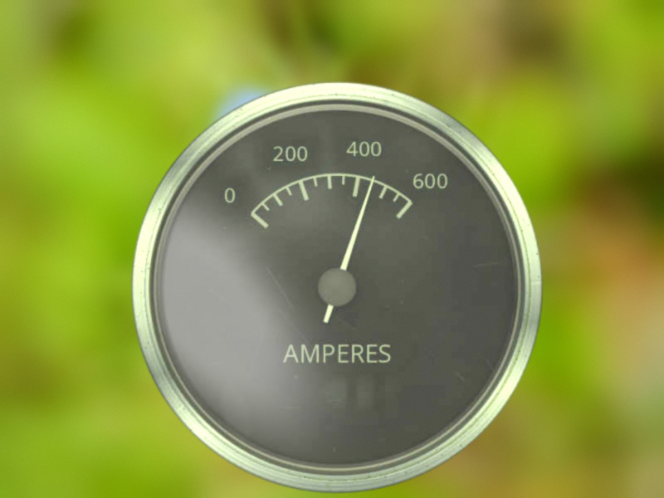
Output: 450 (A)
